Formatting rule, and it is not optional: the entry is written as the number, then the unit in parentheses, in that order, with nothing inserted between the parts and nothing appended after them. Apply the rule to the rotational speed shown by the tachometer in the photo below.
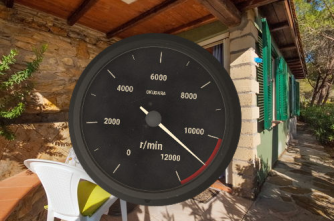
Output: 11000 (rpm)
